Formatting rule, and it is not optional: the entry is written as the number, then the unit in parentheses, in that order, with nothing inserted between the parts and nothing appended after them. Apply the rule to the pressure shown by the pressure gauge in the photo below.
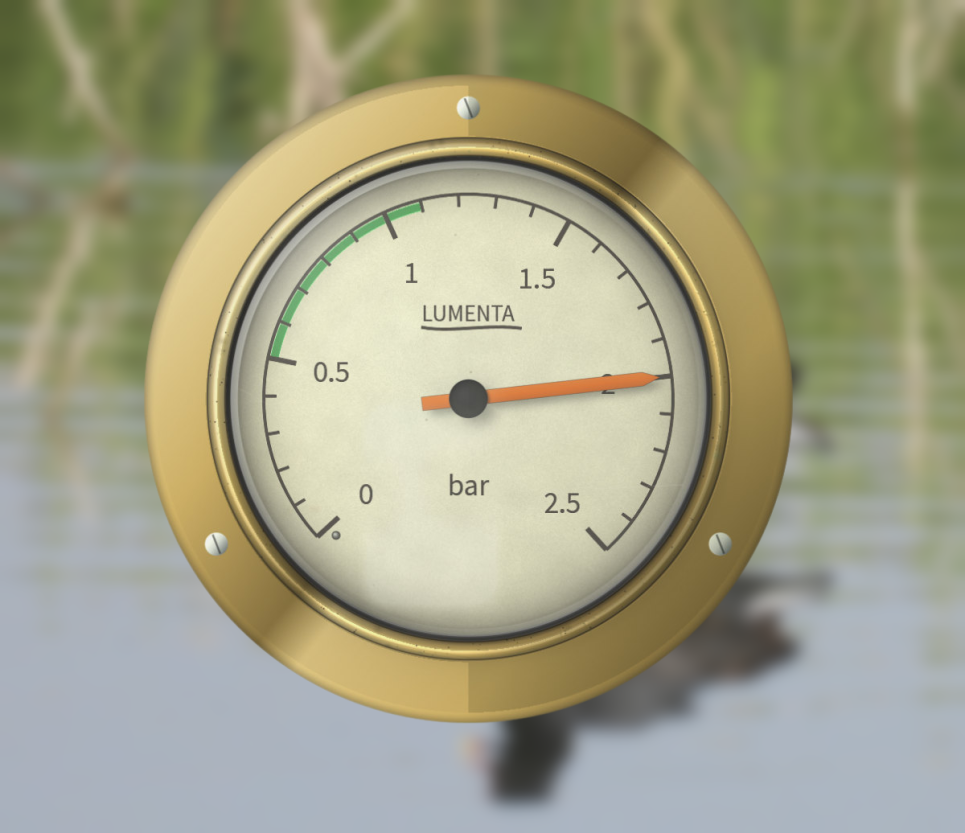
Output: 2 (bar)
